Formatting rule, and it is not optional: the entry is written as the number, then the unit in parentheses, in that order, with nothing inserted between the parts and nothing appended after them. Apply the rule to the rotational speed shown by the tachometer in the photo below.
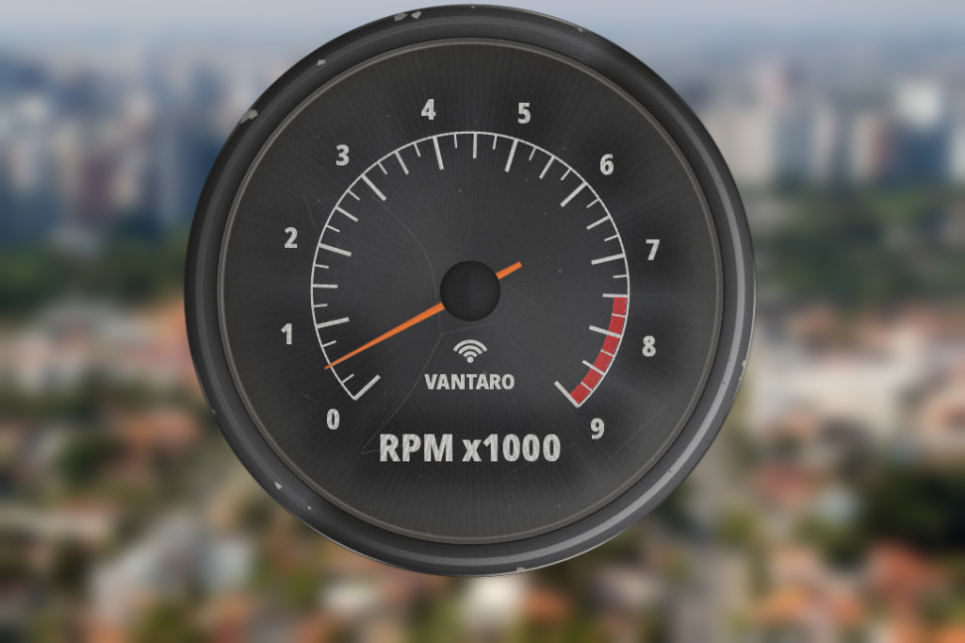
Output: 500 (rpm)
